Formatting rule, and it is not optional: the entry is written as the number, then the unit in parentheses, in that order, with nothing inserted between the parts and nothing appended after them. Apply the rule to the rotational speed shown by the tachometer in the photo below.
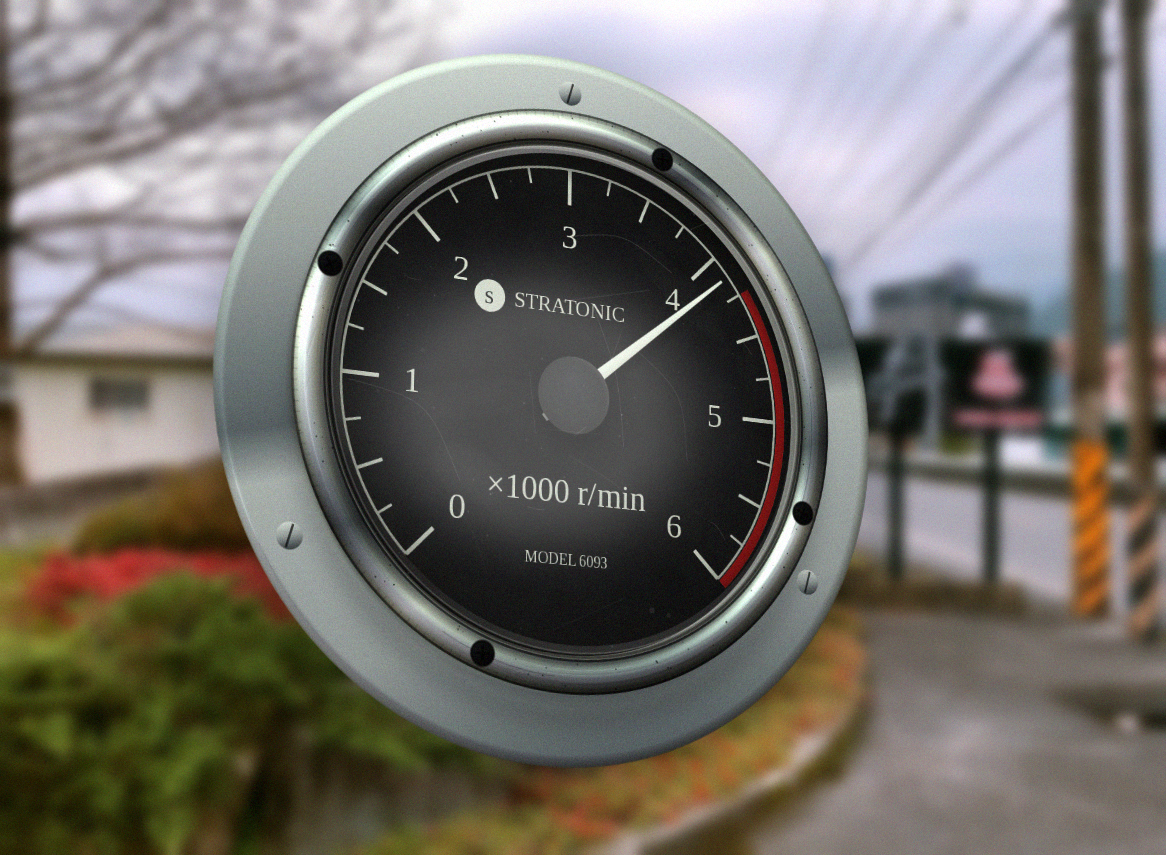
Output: 4125 (rpm)
